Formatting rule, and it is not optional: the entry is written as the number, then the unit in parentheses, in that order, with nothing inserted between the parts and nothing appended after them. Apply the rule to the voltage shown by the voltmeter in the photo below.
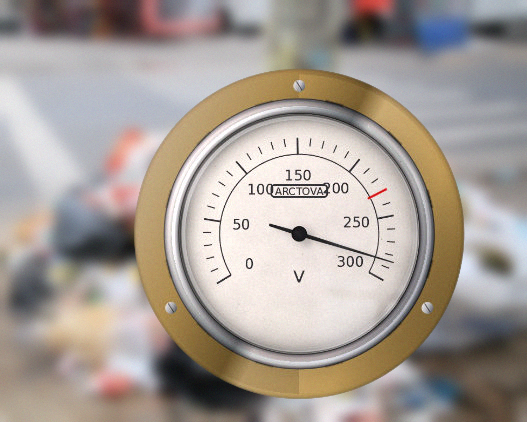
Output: 285 (V)
